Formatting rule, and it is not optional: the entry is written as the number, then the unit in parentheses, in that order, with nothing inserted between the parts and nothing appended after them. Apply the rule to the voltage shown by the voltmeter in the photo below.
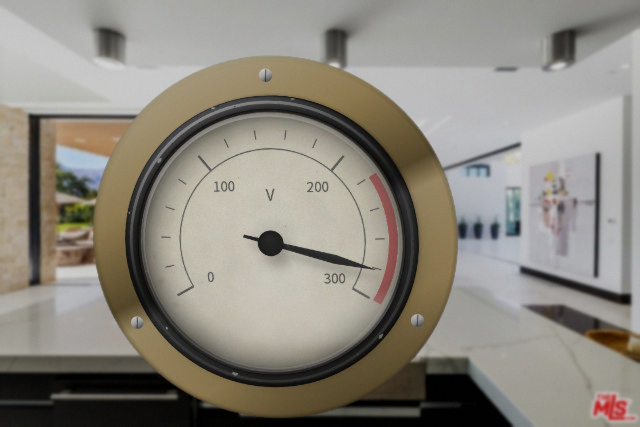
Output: 280 (V)
